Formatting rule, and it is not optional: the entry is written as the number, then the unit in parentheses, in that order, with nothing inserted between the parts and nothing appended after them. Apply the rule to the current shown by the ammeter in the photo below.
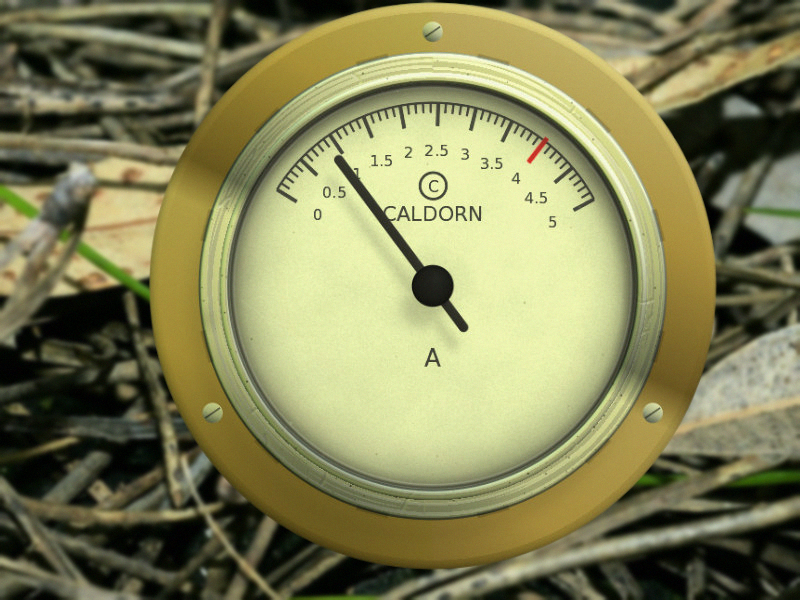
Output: 0.9 (A)
